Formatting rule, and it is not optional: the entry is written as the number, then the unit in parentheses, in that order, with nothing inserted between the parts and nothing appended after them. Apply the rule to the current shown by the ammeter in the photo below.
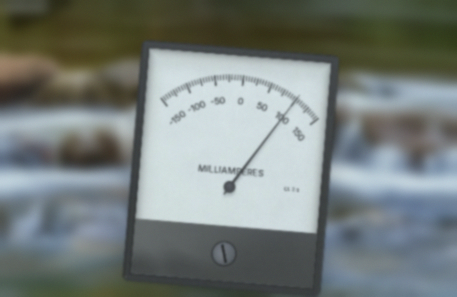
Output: 100 (mA)
